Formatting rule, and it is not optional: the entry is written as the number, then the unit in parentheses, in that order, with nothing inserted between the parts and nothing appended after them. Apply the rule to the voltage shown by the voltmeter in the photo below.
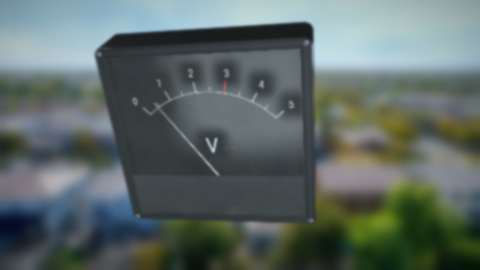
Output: 0.5 (V)
